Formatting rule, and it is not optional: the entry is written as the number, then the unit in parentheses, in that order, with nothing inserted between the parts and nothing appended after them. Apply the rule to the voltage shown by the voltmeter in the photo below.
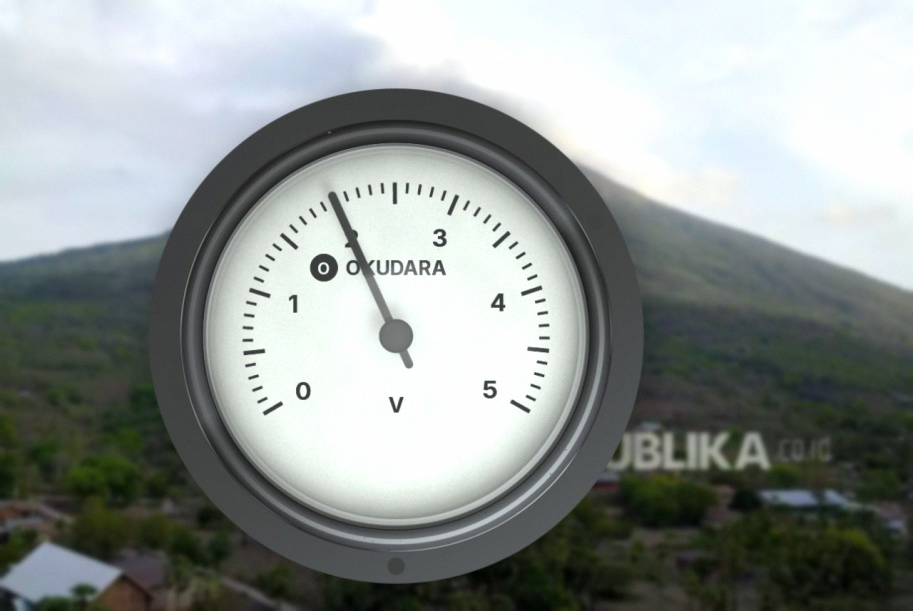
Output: 2 (V)
